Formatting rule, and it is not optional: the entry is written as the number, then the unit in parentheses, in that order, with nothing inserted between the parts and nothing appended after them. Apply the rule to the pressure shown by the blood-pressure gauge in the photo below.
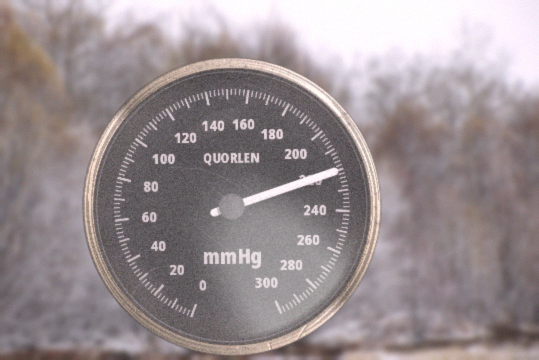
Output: 220 (mmHg)
